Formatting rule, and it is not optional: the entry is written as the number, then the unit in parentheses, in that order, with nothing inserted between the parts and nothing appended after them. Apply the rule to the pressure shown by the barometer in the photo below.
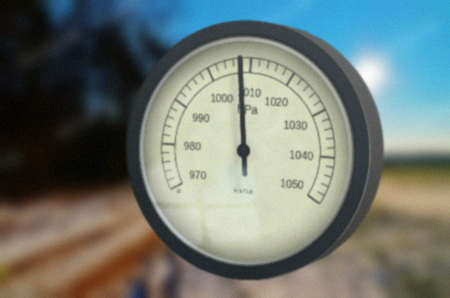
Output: 1008 (hPa)
